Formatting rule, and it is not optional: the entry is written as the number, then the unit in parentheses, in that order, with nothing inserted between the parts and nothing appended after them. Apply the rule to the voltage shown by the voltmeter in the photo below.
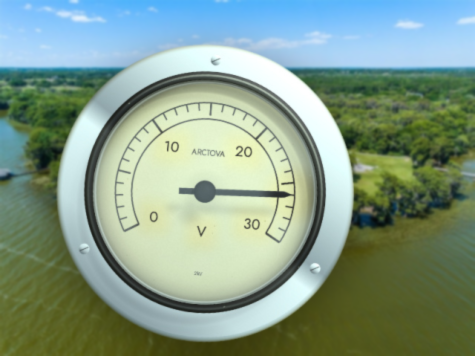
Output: 26 (V)
